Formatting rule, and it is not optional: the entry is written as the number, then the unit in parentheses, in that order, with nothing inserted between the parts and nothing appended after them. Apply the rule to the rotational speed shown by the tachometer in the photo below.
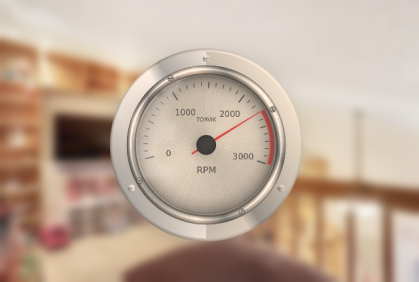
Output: 2300 (rpm)
